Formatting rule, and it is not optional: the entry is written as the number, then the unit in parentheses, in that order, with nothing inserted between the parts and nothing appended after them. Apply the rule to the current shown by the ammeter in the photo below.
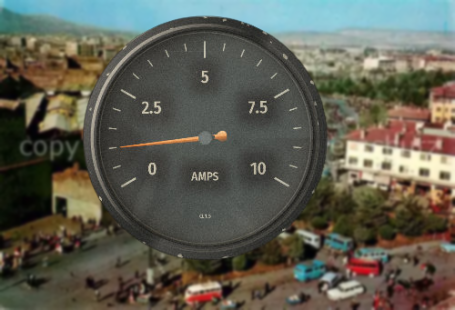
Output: 1 (A)
